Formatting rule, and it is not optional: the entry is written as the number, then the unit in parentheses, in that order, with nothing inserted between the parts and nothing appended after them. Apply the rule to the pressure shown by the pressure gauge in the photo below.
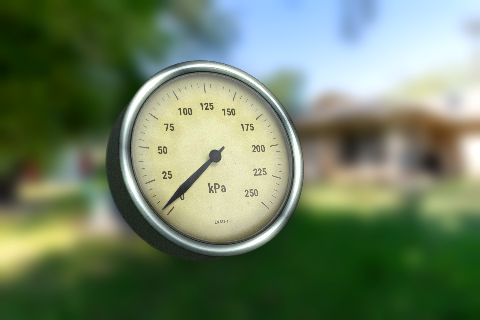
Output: 5 (kPa)
